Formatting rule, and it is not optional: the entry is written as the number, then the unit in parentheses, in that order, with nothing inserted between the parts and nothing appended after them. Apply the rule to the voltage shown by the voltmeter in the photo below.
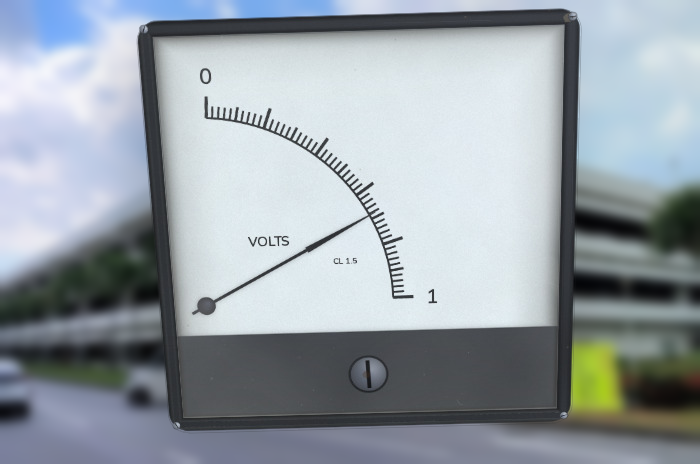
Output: 0.68 (V)
